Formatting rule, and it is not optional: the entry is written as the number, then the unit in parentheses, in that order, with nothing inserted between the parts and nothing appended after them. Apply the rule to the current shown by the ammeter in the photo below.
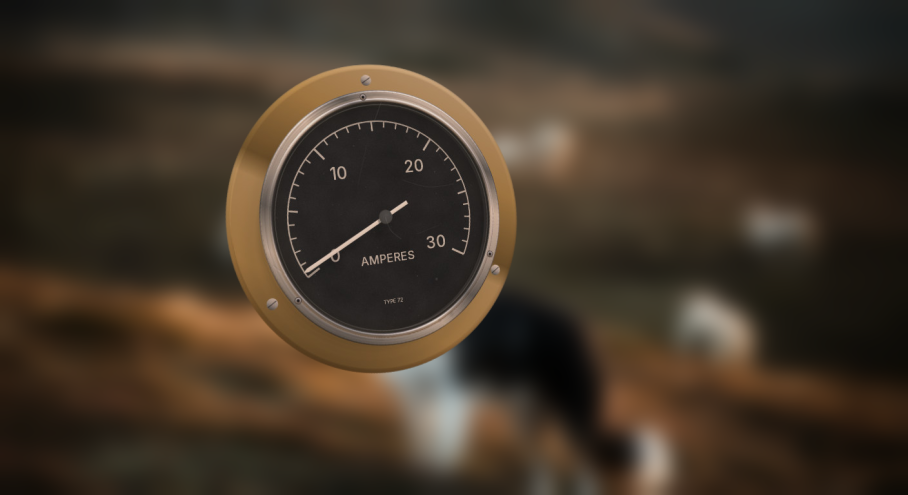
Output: 0.5 (A)
